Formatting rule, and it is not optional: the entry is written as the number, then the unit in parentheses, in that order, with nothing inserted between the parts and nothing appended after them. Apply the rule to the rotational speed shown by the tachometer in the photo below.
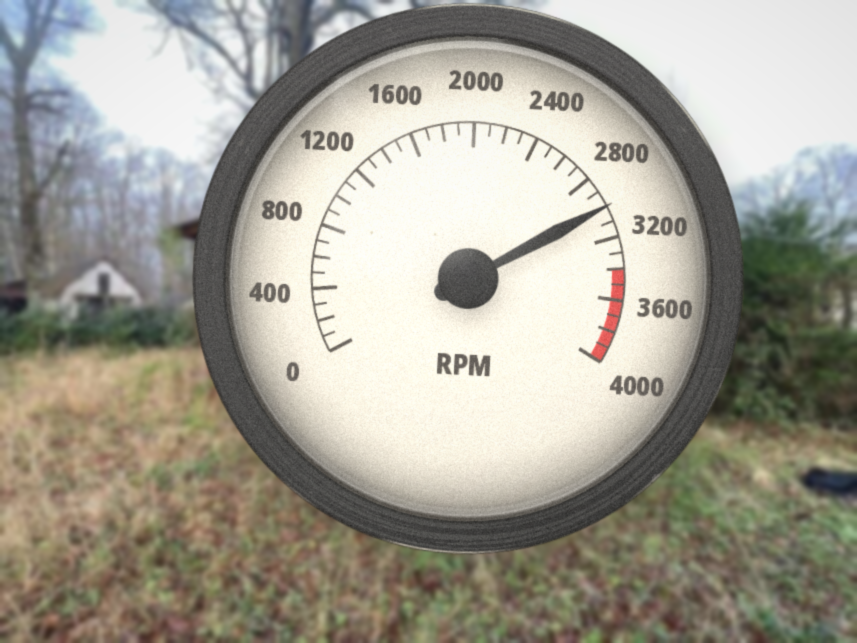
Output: 3000 (rpm)
